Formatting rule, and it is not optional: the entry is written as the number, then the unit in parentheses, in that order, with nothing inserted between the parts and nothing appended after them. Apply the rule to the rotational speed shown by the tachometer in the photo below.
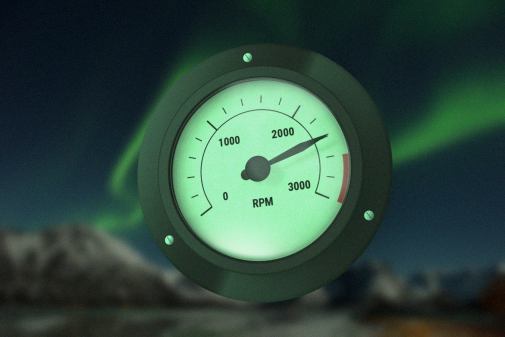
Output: 2400 (rpm)
